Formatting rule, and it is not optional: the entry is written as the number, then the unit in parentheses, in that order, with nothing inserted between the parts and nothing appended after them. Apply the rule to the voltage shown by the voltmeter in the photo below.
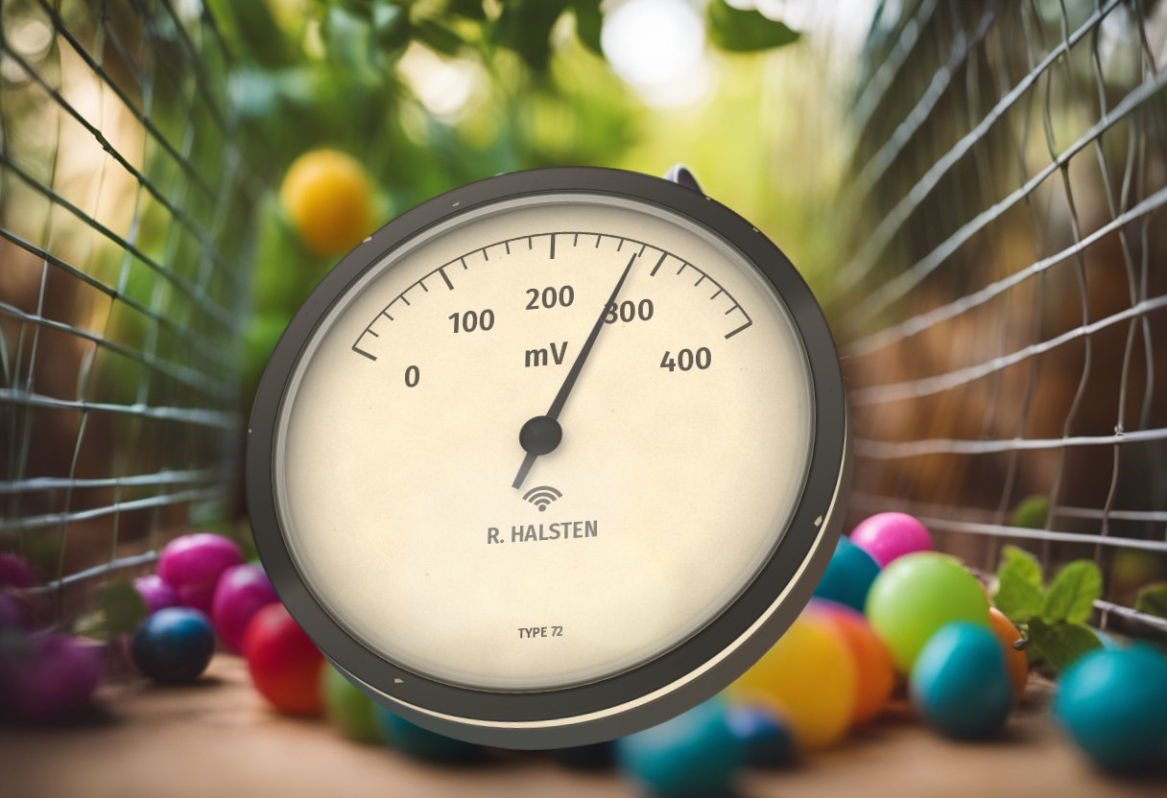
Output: 280 (mV)
